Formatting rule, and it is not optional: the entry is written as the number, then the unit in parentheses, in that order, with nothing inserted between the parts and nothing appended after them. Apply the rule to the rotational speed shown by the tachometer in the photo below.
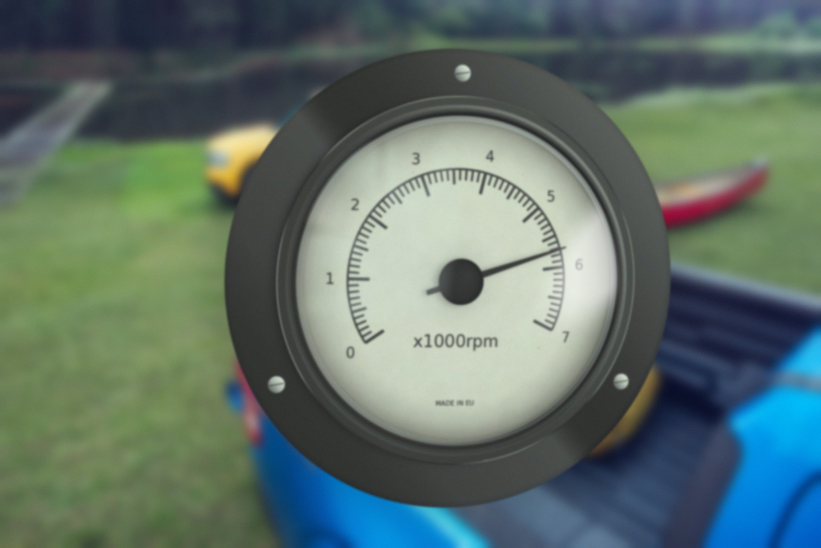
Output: 5700 (rpm)
